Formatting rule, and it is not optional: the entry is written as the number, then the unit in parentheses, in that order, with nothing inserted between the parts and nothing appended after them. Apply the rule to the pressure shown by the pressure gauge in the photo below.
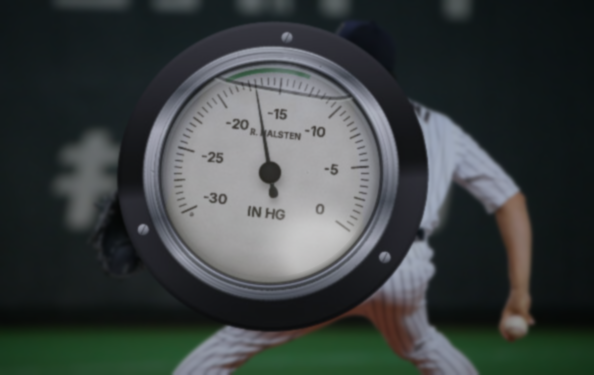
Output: -17 (inHg)
